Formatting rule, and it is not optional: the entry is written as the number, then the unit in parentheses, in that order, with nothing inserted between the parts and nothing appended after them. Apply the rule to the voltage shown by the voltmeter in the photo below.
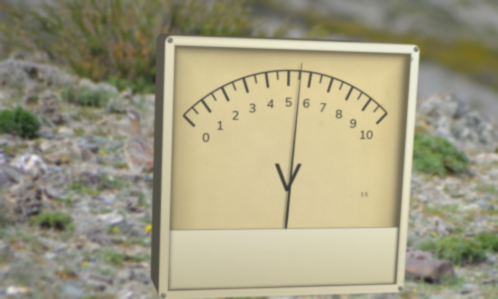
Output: 5.5 (V)
